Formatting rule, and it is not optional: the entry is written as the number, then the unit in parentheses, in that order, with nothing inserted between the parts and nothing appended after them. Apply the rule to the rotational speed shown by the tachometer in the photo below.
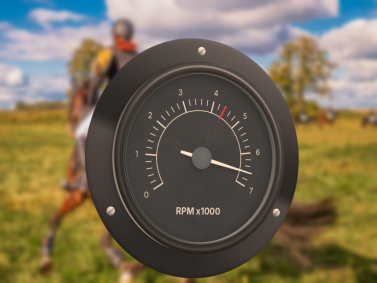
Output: 6600 (rpm)
